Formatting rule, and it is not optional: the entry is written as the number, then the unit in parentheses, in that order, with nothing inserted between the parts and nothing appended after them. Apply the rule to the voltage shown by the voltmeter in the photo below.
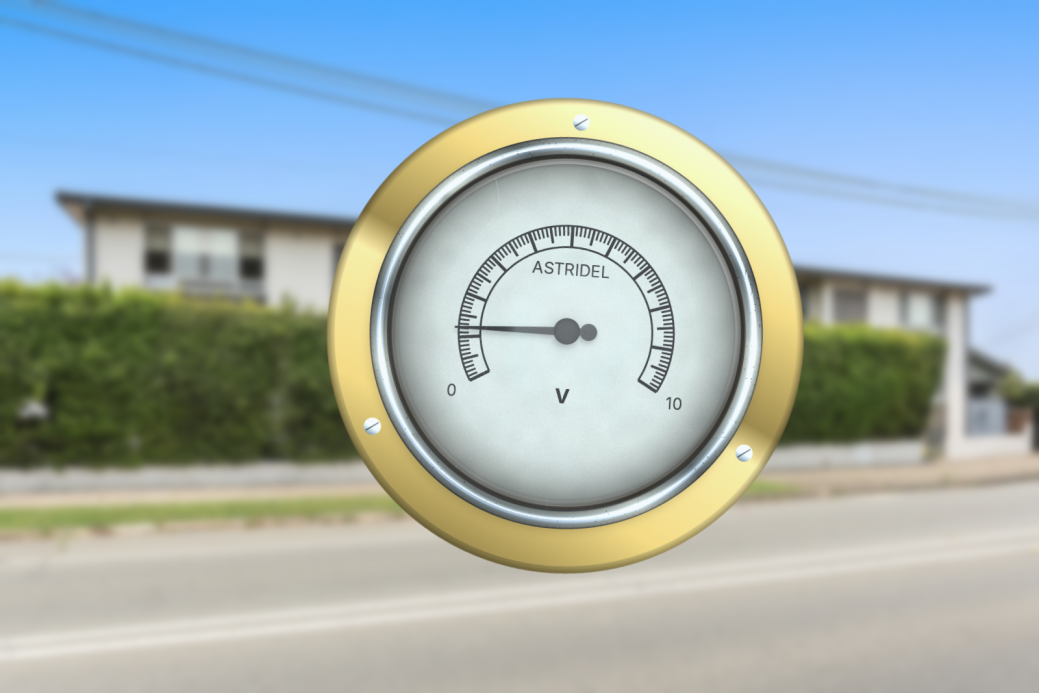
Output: 1.2 (V)
